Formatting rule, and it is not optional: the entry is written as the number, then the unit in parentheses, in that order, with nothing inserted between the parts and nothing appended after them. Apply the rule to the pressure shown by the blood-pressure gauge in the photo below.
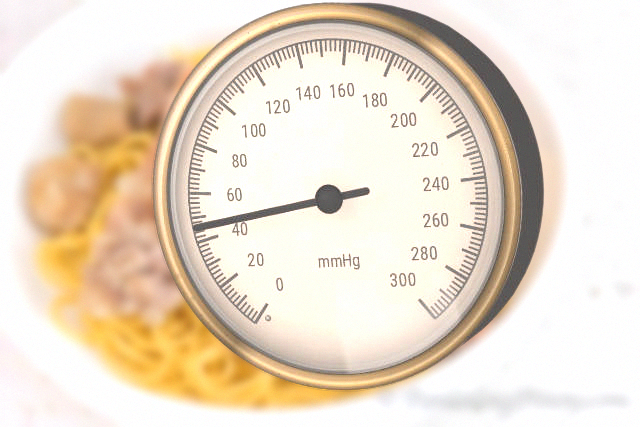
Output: 46 (mmHg)
